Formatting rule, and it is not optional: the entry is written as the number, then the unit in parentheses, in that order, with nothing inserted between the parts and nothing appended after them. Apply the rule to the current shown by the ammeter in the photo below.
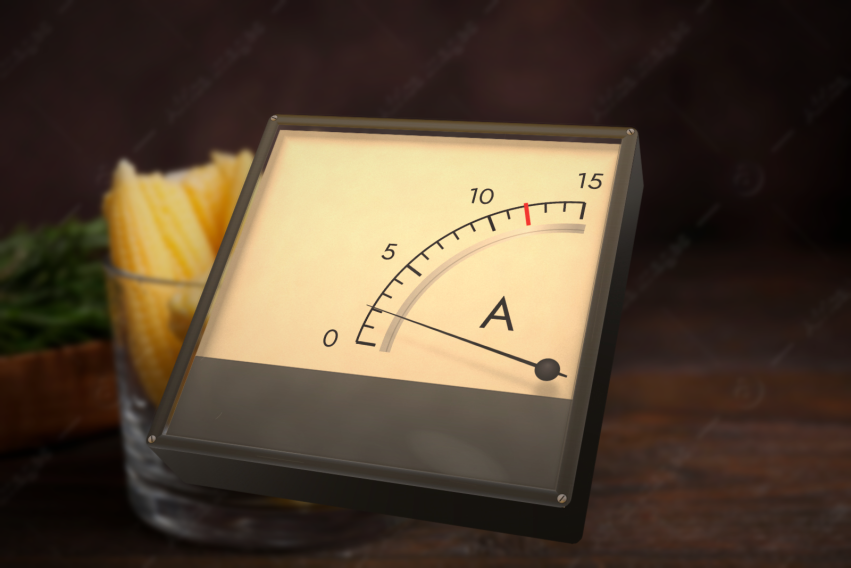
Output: 2 (A)
